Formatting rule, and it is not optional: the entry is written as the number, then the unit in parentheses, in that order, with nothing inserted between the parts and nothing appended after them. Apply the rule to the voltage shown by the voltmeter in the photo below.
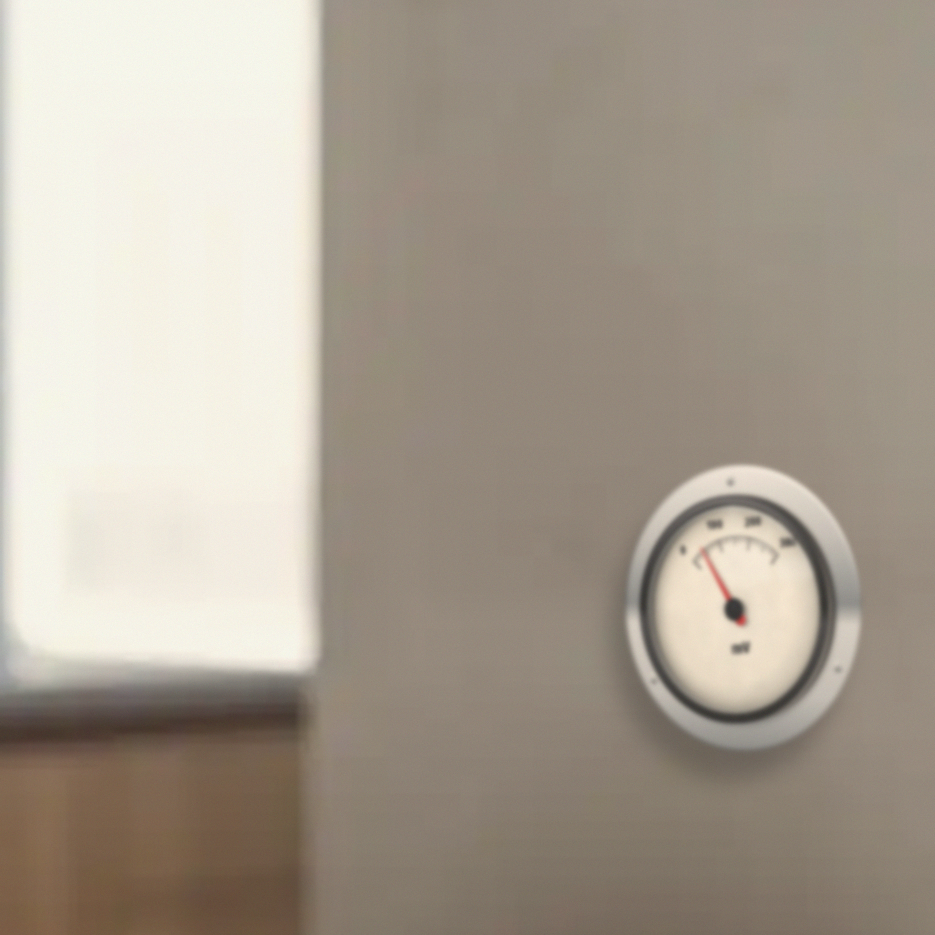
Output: 50 (mV)
